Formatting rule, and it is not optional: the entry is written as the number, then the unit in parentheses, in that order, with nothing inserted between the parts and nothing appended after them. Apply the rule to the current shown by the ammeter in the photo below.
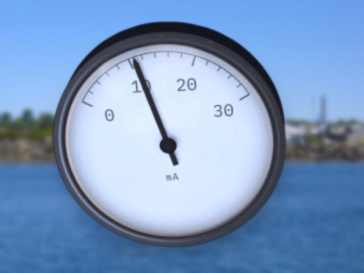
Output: 11 (mA)
